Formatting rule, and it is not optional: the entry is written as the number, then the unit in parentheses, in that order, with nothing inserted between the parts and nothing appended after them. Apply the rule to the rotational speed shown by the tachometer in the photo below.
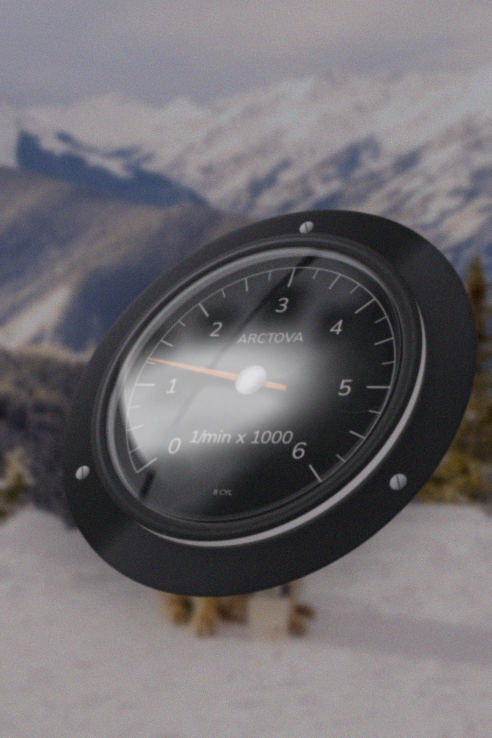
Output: 1250 (rpm)
